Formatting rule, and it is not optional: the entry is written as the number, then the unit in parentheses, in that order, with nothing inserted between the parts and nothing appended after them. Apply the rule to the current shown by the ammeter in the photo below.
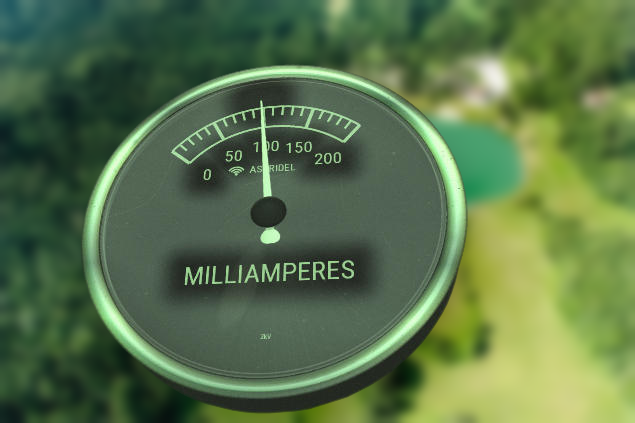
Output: 100 (mA)
